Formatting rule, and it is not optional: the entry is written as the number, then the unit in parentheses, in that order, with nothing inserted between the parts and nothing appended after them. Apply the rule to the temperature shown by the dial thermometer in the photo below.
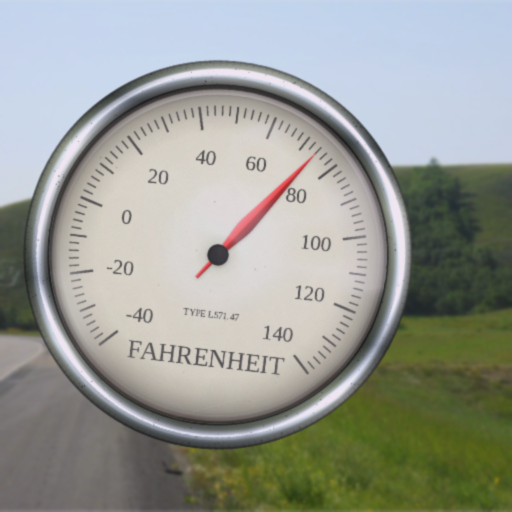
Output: 74 (°F)
